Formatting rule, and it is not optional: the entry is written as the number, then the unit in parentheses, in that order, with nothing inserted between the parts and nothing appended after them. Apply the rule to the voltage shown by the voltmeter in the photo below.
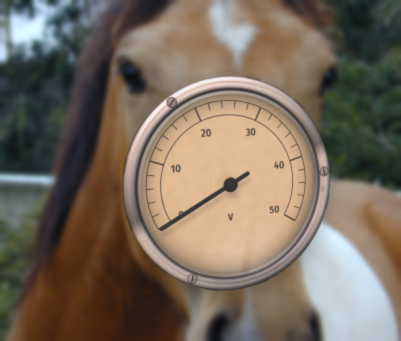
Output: 0 (V)
